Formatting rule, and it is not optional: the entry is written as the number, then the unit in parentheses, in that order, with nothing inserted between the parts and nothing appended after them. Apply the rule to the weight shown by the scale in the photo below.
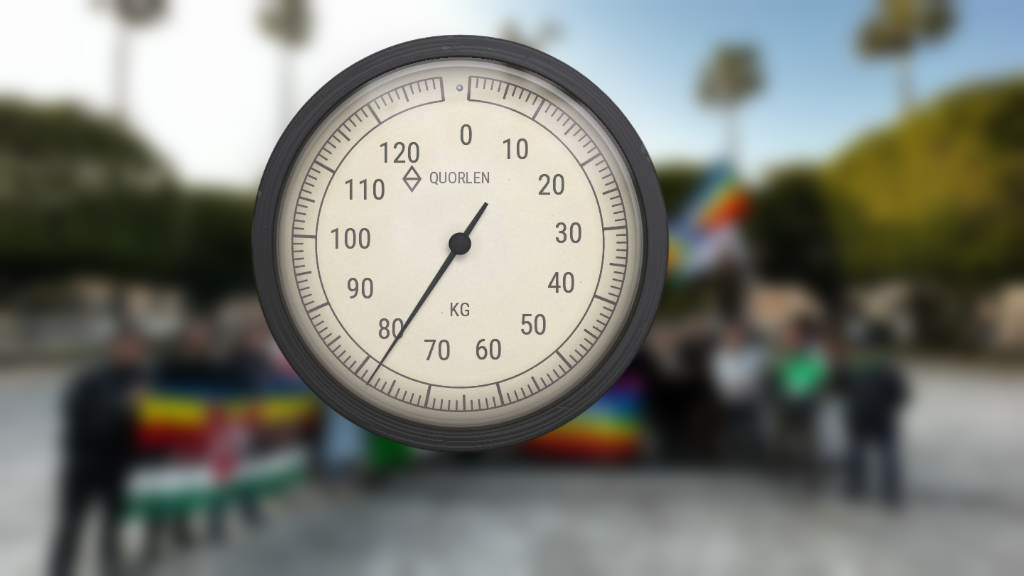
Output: 78 (kg)
